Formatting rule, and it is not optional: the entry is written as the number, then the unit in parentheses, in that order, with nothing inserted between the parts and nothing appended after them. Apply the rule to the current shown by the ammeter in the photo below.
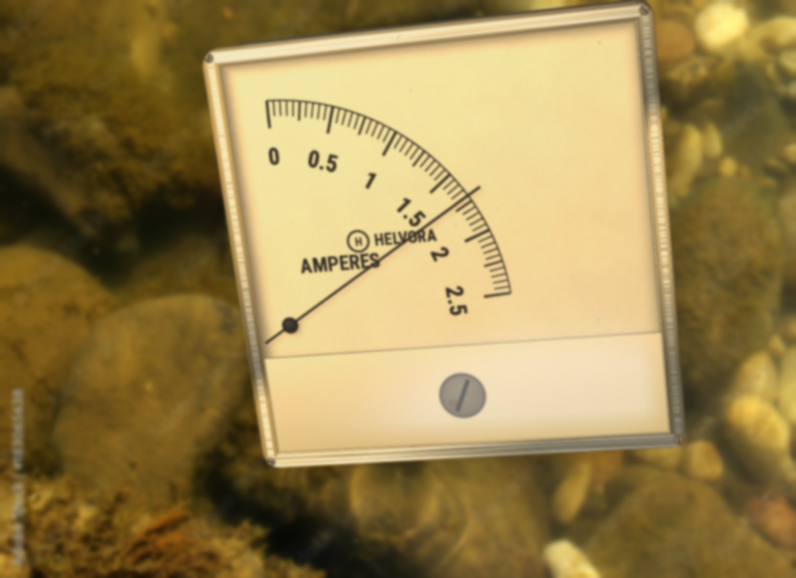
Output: 1.7 (A)
